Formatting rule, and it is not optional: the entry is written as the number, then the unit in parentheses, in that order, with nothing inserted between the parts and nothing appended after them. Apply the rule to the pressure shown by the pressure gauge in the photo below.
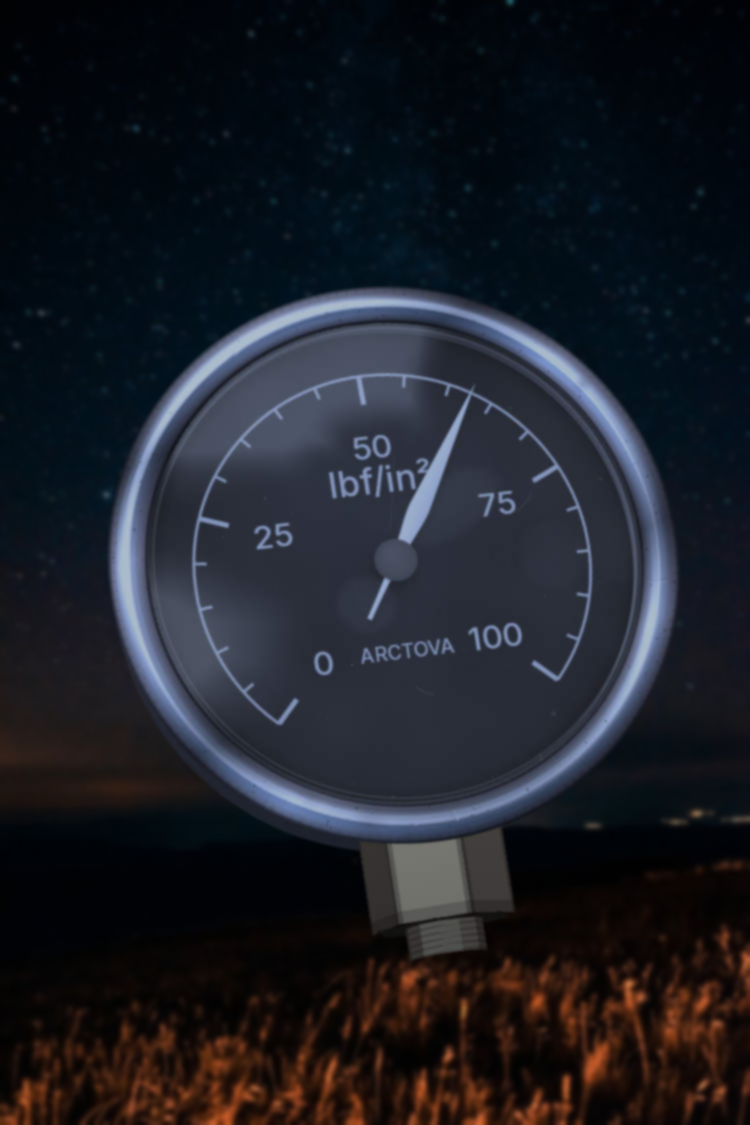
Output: 62.5 (psi)
